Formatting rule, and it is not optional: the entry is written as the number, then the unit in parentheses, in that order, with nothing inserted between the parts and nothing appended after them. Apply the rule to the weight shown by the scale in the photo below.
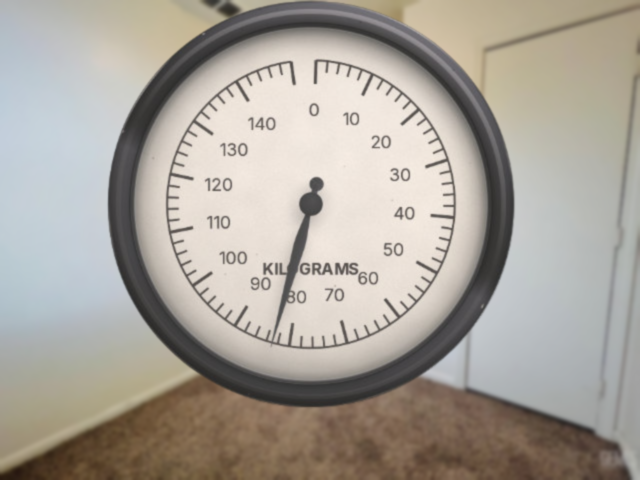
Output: 83 (kg)
